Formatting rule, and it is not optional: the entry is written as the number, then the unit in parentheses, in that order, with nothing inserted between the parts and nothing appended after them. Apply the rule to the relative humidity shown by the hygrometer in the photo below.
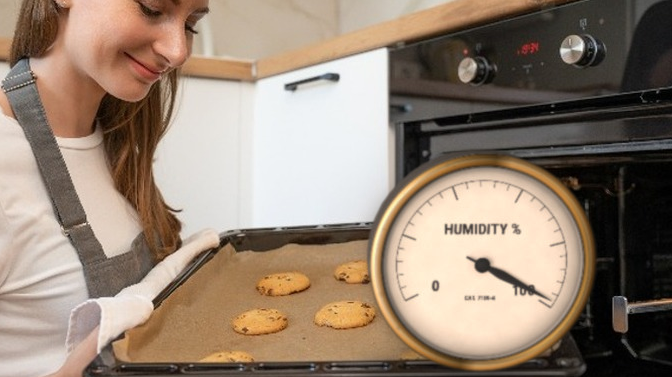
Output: 98 (%)
